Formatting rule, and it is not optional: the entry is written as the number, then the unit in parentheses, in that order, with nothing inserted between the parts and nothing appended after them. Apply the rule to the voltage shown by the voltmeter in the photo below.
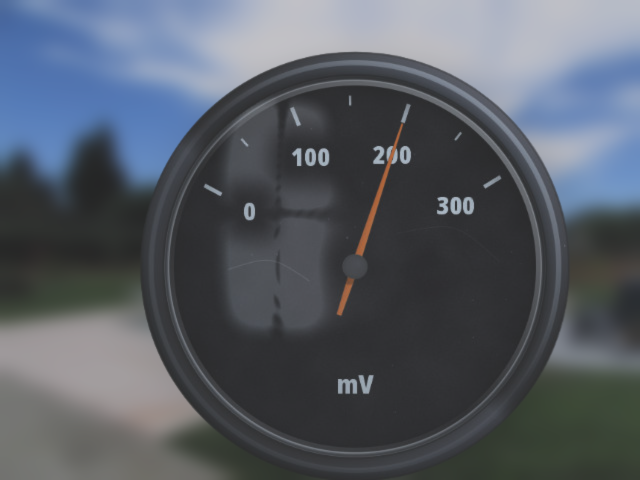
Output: 200 (mV)
